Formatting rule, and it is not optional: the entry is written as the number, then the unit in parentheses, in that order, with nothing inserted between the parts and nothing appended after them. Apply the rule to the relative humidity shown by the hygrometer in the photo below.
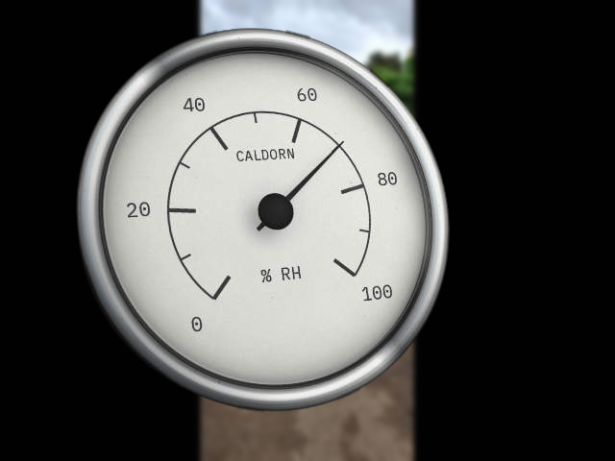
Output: 70 (%)
